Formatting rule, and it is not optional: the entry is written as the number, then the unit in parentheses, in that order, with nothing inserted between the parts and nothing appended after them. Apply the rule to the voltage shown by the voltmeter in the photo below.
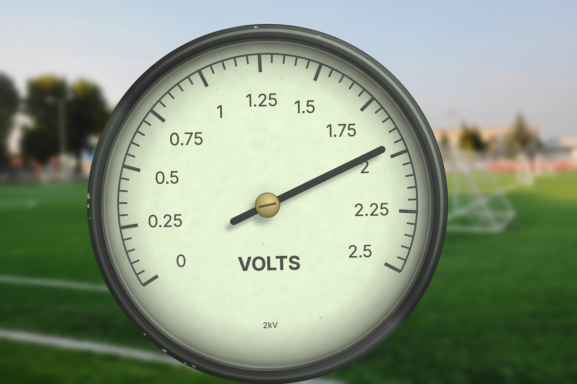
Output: 1.95 (V)
